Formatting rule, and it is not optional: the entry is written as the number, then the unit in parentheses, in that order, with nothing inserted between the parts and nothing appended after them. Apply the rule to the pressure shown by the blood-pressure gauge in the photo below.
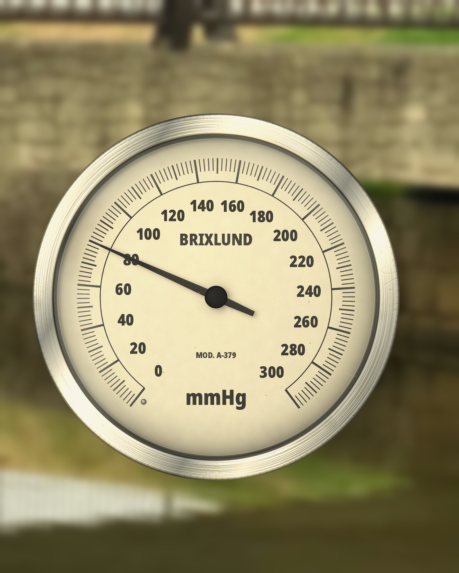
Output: 80 (mmHg)
